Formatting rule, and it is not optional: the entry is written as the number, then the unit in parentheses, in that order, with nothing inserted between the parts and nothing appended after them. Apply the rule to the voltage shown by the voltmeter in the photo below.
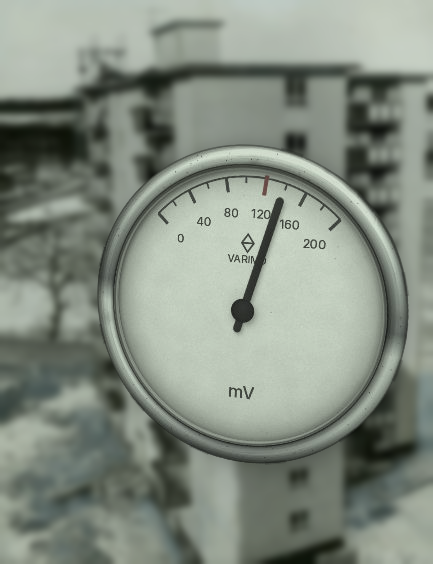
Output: 140 (mV)
